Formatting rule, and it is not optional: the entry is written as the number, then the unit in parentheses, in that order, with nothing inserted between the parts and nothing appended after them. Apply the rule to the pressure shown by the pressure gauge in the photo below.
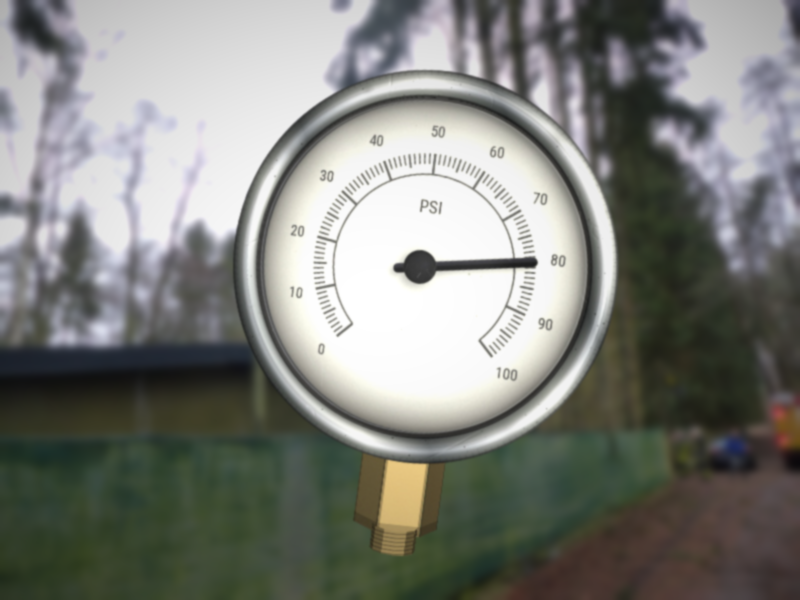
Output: 80 (psi)
